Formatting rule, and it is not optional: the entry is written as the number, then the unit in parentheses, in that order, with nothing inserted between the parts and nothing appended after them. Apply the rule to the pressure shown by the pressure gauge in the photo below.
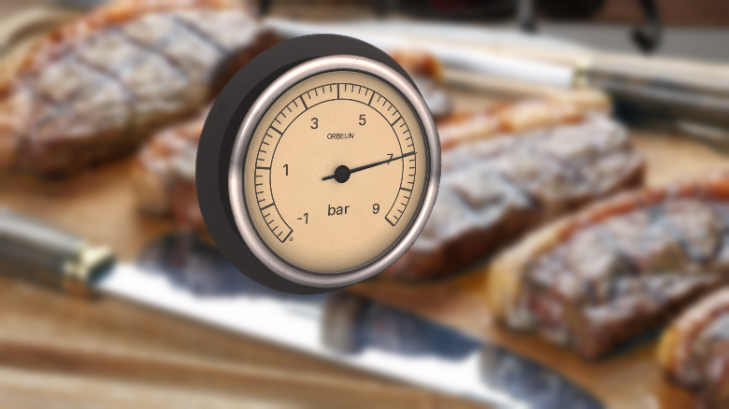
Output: 7 (bar)
